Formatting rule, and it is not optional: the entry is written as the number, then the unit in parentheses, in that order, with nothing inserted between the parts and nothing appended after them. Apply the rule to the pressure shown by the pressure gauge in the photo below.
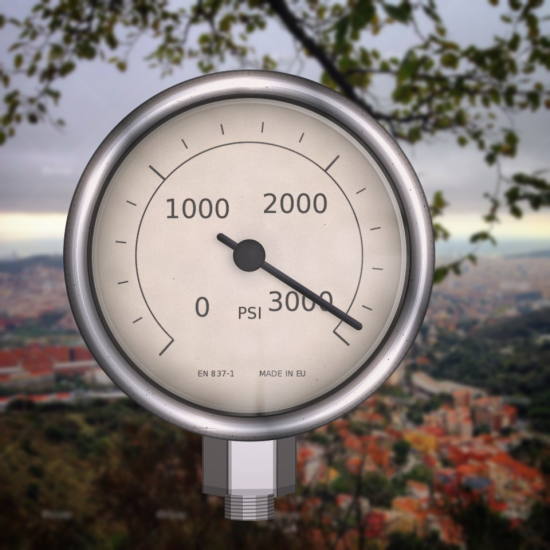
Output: 2900 (psi)
